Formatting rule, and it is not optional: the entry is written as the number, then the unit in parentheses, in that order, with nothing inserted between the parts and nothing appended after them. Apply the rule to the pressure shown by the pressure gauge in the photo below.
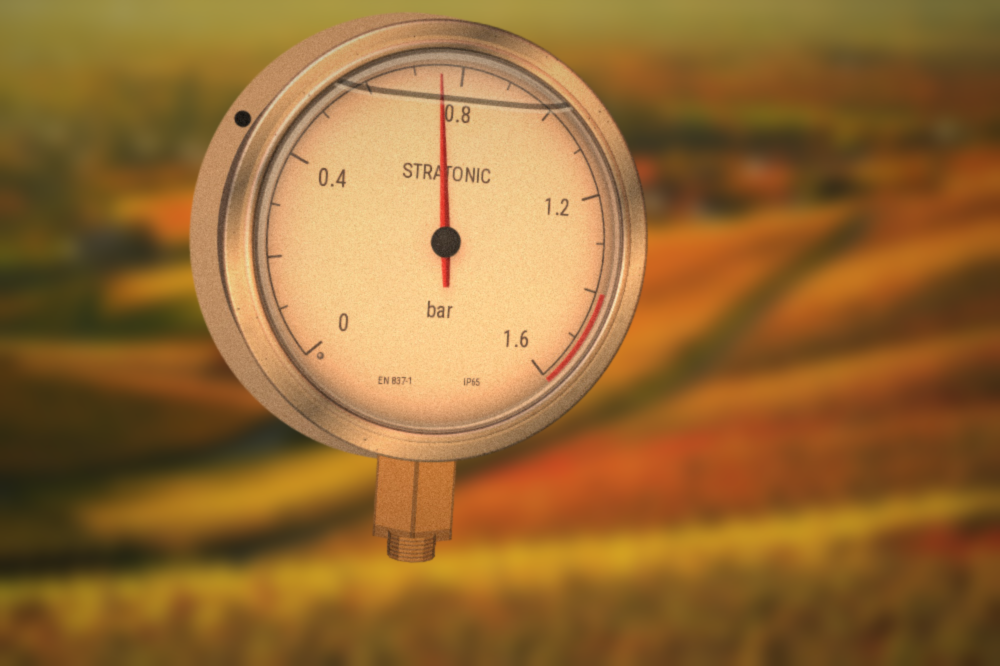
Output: 0.75 (bar)
